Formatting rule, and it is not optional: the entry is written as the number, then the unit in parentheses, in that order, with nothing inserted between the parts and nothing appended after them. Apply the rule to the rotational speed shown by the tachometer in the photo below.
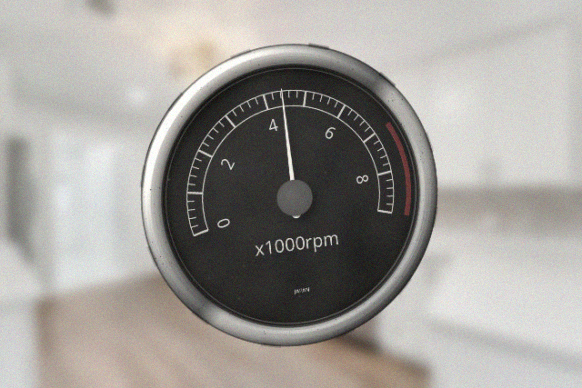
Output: 4400 (rpm)
